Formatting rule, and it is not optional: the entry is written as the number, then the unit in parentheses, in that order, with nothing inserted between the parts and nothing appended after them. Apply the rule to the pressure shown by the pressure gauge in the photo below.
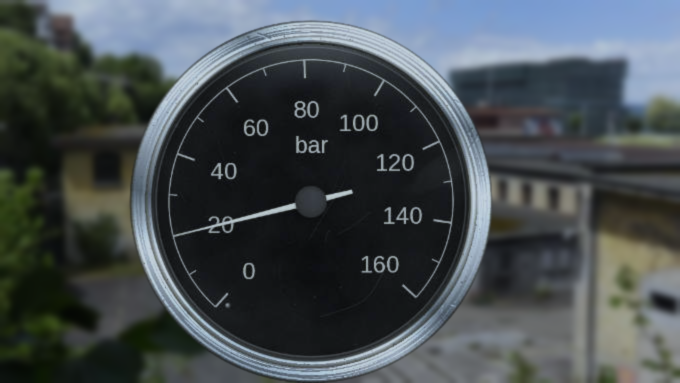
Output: 20 (bar)
